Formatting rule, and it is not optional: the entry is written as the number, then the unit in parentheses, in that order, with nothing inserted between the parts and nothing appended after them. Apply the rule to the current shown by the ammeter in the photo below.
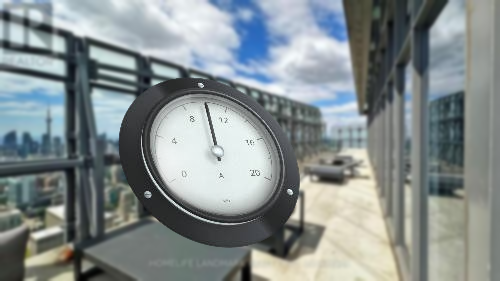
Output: 10 (A)
